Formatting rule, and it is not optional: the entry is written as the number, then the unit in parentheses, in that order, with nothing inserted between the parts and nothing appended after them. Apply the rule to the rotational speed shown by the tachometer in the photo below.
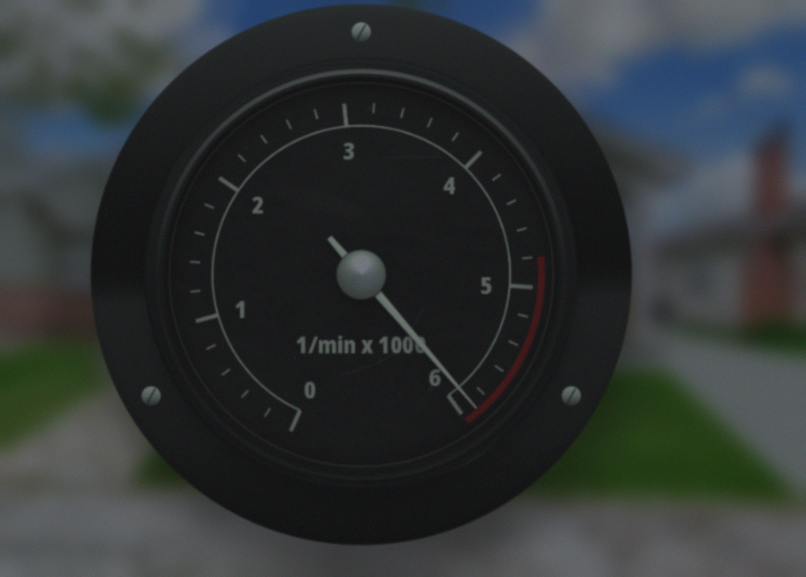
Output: 5900 (rpm)
